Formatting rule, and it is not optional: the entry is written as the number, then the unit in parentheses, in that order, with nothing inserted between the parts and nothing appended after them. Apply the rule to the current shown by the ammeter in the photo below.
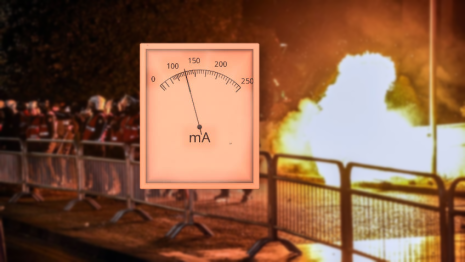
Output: 125 (mA)
